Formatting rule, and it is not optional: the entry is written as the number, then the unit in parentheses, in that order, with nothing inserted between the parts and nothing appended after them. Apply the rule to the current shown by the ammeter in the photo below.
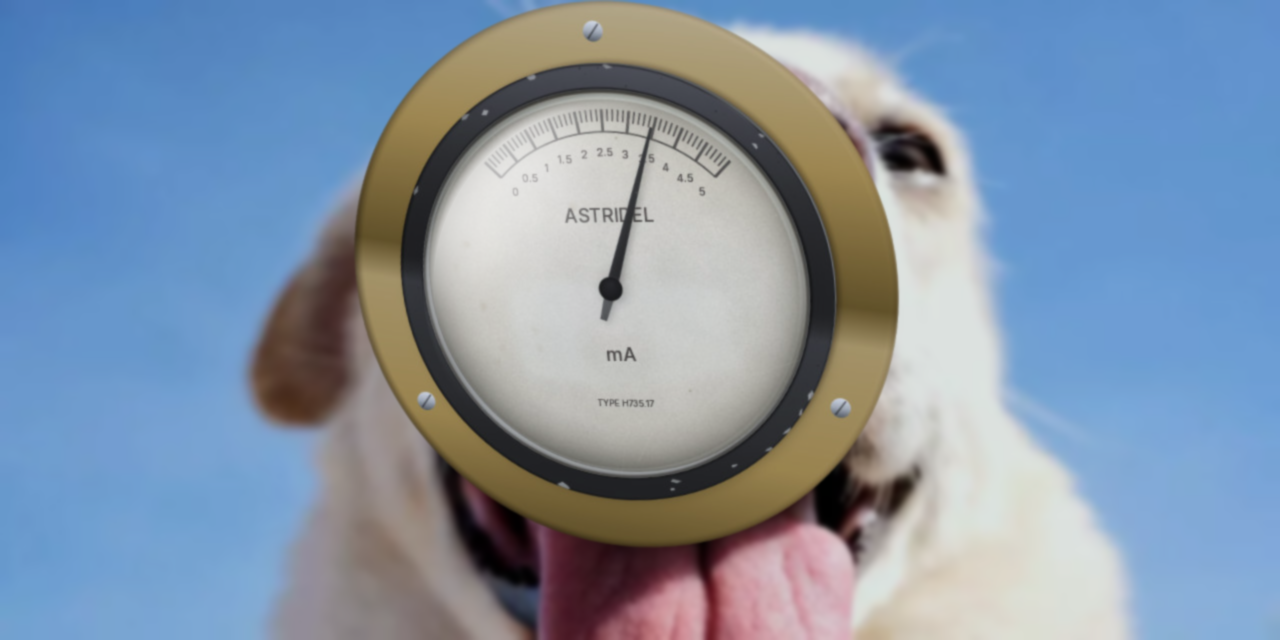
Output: 3.5 (mA)
